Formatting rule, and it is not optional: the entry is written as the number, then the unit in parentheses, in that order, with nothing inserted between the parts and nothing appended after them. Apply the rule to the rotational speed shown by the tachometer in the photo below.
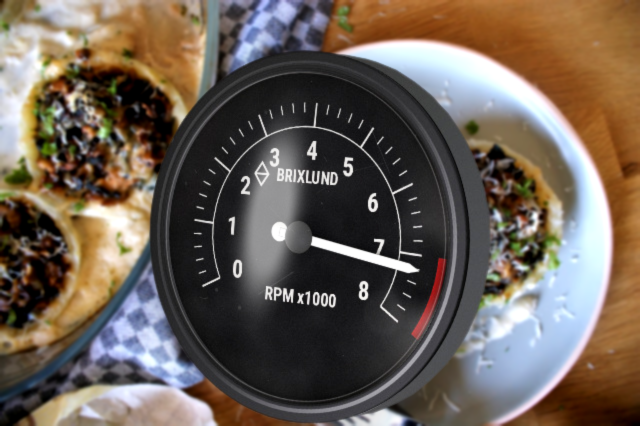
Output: 7200 (rpm)
